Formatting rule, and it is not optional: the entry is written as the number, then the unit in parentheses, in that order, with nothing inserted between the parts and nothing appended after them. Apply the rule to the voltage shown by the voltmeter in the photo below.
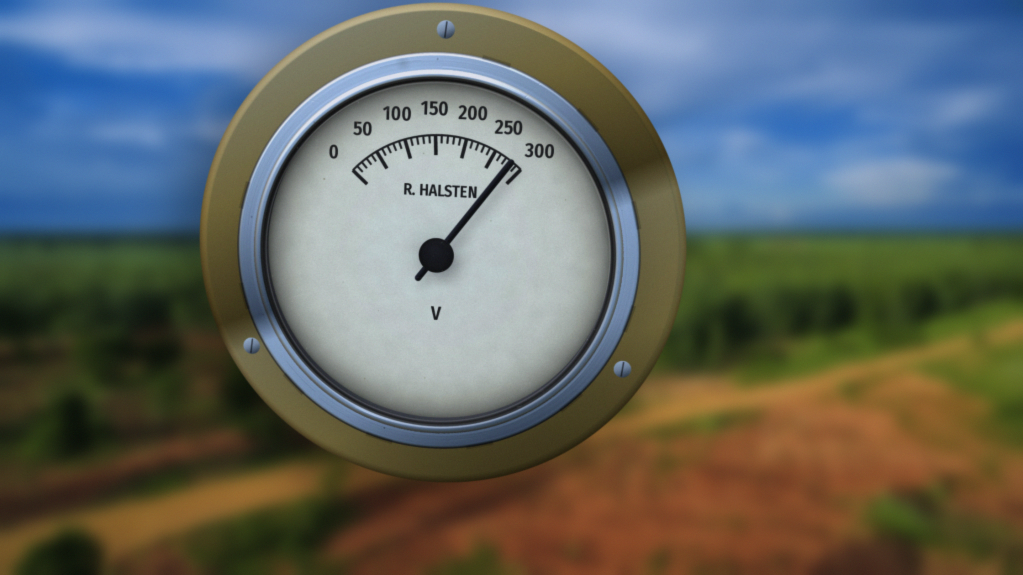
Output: 280 (V)
